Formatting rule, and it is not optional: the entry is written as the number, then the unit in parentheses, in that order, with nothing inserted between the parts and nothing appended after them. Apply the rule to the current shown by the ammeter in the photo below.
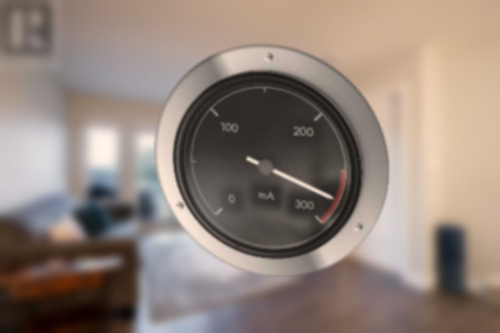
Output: 275 (mA)
